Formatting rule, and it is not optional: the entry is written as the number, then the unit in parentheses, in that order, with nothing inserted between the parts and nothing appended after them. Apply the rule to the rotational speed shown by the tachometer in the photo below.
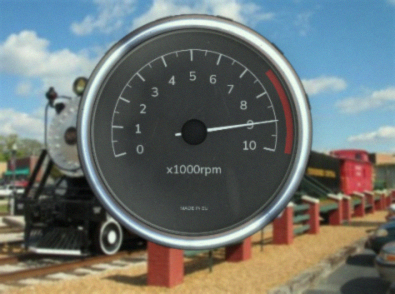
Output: 9000 (rpm)
